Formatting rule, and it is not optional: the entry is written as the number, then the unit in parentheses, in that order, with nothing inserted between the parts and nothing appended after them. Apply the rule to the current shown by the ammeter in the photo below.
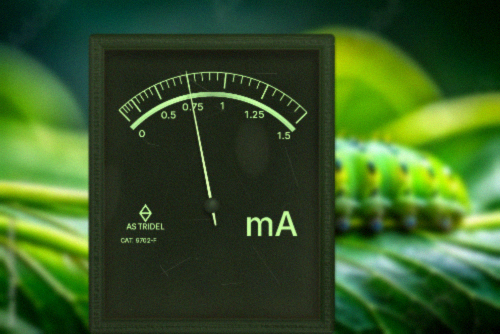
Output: 0.75 (mA)
